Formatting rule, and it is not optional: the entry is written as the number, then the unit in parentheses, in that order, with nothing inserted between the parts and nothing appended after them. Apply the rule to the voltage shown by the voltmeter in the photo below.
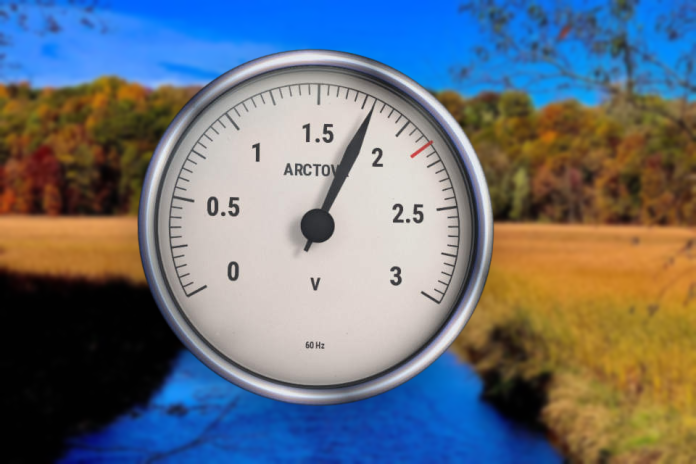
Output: 1.8 (V)
